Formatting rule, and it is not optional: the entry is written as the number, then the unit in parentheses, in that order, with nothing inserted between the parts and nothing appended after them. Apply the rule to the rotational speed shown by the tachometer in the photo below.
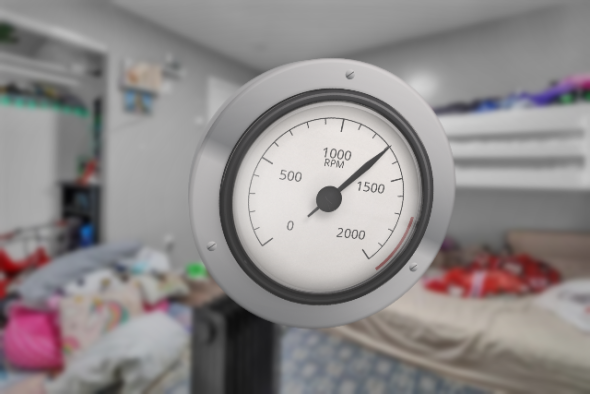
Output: 1300 (rpm)
